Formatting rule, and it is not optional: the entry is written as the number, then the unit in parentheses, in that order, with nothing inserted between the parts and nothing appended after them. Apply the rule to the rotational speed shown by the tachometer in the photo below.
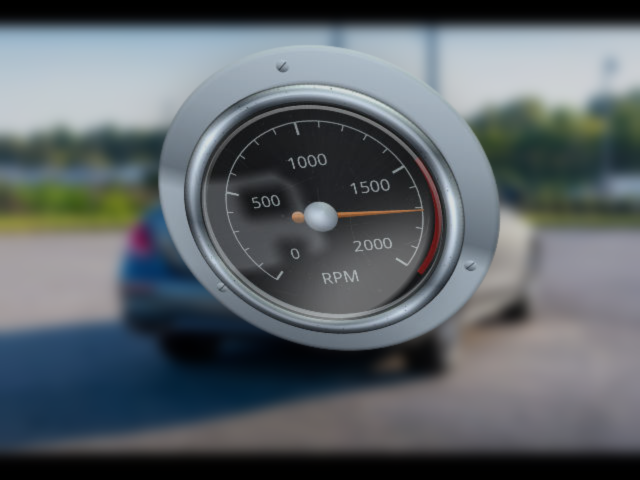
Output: 1700 (rpm)
